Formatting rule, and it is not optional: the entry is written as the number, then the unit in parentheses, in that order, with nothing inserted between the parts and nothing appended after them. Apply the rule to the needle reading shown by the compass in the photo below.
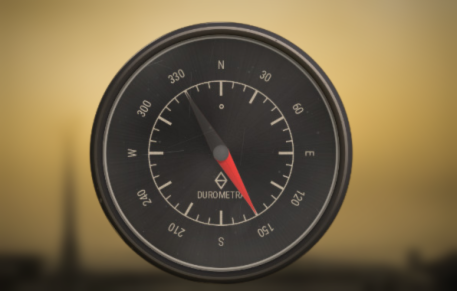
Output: 150 (°)
